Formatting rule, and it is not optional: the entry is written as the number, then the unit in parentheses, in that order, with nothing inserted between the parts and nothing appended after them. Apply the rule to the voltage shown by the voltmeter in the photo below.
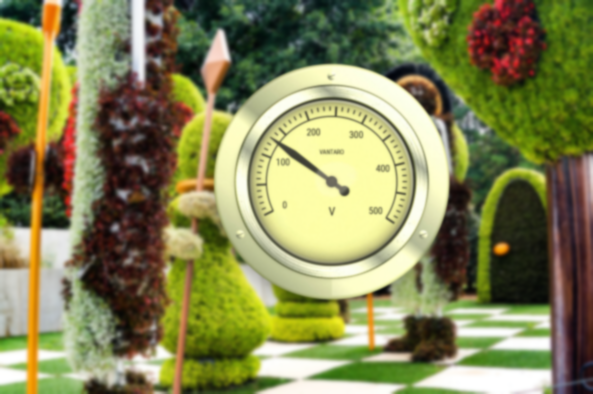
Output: 130 (V)
